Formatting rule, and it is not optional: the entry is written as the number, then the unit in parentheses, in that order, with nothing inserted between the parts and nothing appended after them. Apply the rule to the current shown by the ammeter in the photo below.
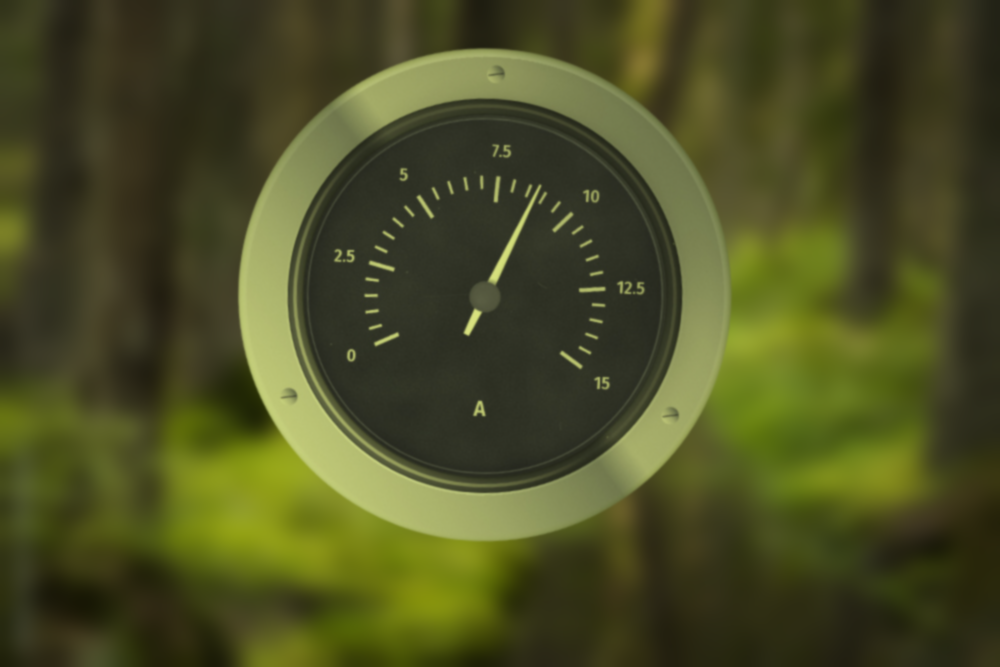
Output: 8.75 (A)
